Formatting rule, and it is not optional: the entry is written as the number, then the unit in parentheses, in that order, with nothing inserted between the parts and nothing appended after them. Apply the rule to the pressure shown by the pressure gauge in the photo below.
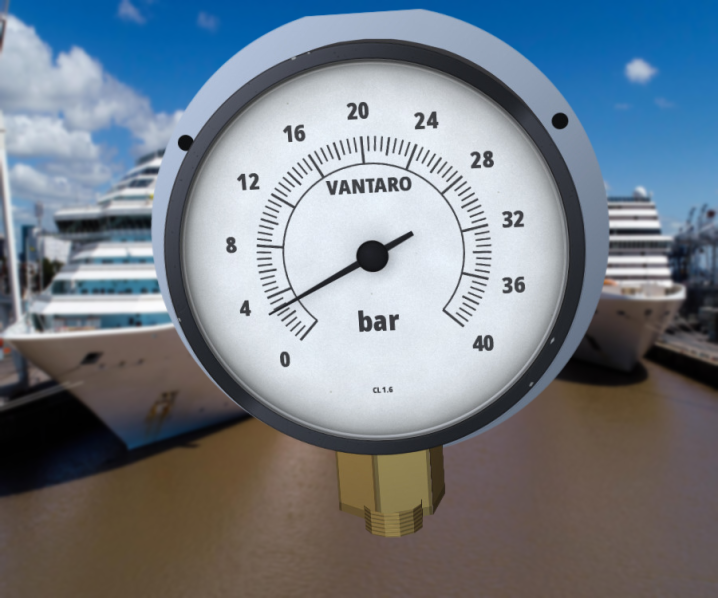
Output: 3 (bar)
